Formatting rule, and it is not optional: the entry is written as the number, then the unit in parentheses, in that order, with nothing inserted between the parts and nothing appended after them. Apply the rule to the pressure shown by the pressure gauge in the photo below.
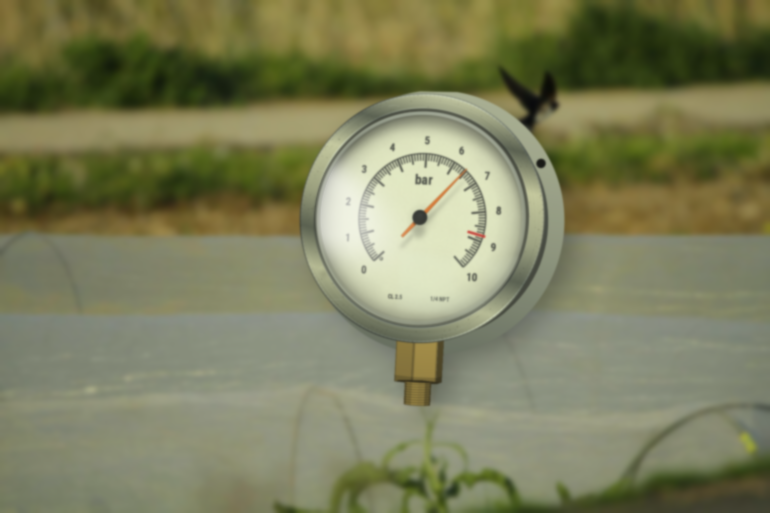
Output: 6.5 (bar)
